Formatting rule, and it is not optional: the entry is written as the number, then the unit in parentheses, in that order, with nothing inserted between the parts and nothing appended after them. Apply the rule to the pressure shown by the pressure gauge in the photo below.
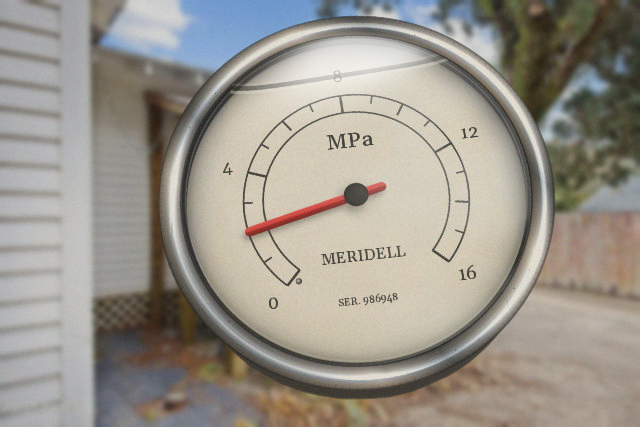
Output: 2 (MPa)
